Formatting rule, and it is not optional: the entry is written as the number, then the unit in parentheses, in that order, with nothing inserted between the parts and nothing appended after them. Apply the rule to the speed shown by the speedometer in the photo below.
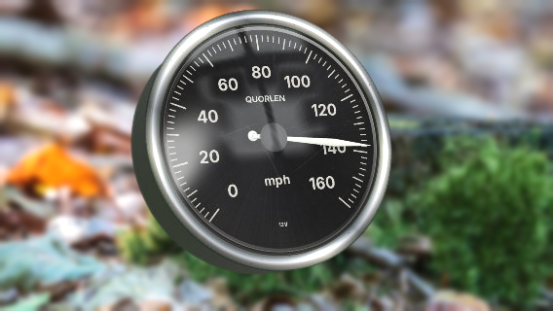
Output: 138 (mph)
